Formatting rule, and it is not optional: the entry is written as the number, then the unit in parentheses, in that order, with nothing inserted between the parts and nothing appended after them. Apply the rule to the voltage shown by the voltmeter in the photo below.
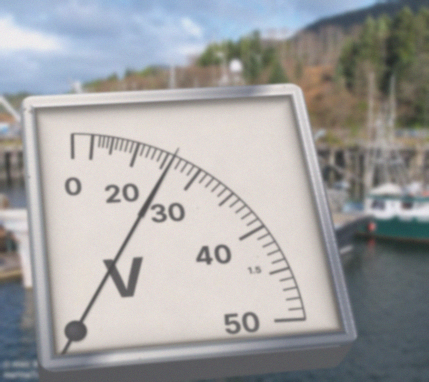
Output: 26 (V)
